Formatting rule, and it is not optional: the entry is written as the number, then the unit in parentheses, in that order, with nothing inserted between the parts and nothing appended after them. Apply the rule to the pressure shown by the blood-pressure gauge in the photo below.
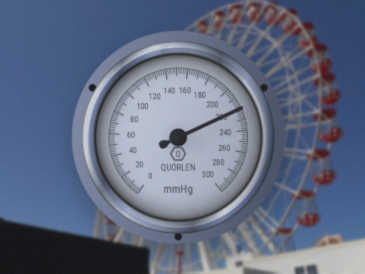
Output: 220 (mmHg)
